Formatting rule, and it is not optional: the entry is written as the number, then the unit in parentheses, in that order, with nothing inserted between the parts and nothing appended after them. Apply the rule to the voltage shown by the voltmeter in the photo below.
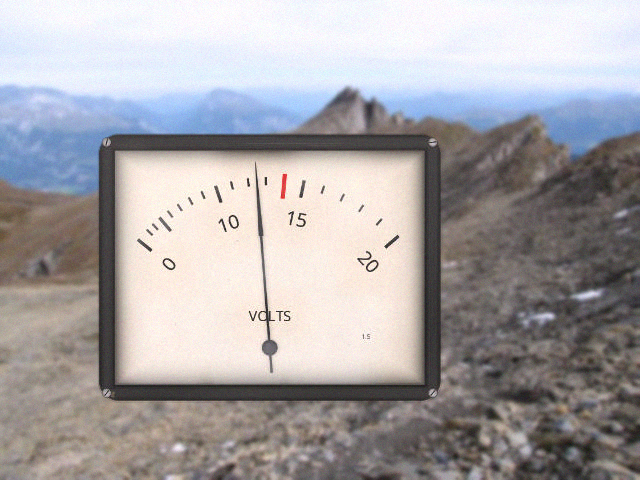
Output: 12.5 (V)
